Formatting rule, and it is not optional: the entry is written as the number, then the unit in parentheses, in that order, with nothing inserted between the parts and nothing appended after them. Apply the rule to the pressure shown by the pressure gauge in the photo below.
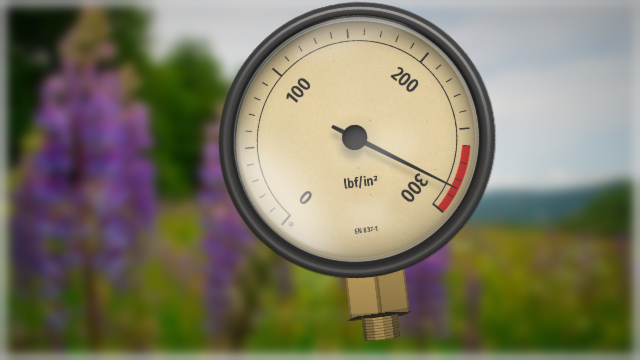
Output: 285 (psi)
